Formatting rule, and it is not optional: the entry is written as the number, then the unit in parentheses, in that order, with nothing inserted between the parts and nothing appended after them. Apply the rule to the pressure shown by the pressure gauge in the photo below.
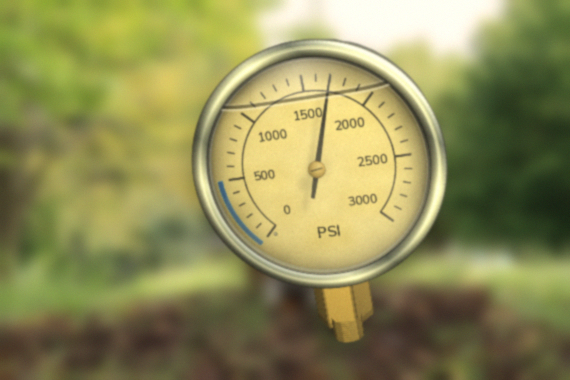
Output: 1700 (psi)
